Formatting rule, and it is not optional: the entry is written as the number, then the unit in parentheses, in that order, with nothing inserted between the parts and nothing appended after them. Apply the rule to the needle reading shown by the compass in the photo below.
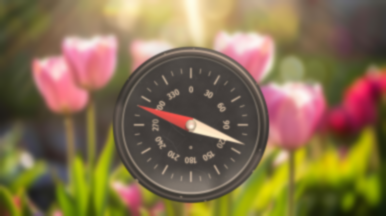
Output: 290 (°)
